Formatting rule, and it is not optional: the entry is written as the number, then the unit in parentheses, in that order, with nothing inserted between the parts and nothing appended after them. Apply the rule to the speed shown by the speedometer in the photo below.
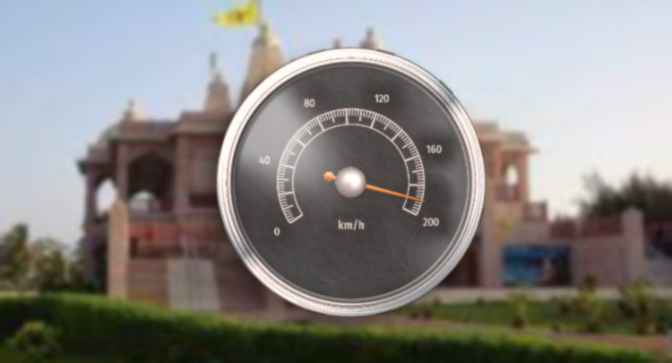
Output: 190 (km/h)
